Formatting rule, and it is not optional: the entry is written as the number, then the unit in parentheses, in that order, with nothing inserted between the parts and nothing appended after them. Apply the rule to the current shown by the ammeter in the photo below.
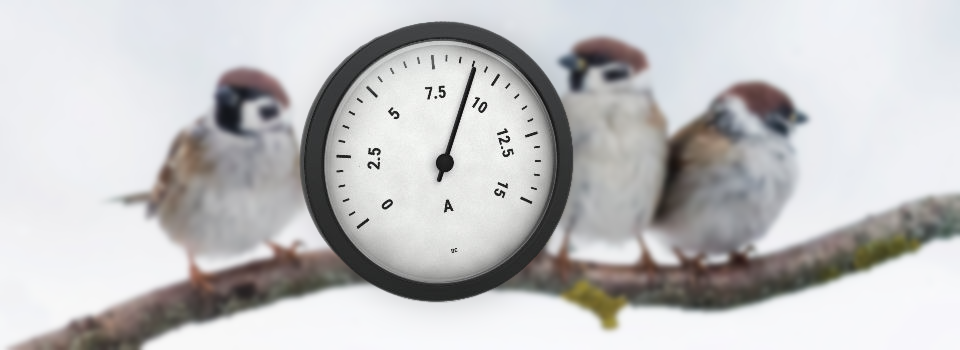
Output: 9 (A)
